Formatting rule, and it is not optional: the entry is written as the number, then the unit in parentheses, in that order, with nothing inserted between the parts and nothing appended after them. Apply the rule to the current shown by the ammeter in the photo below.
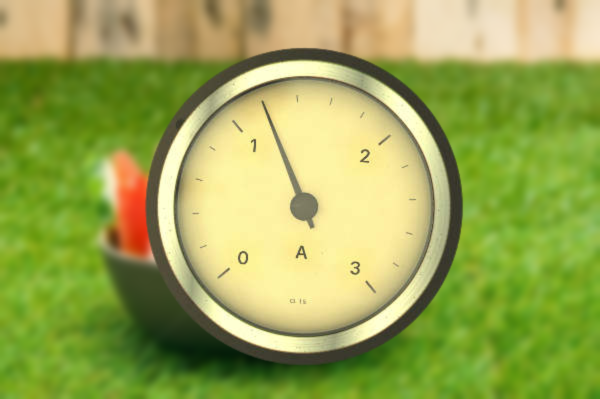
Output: 1.2 (A)
